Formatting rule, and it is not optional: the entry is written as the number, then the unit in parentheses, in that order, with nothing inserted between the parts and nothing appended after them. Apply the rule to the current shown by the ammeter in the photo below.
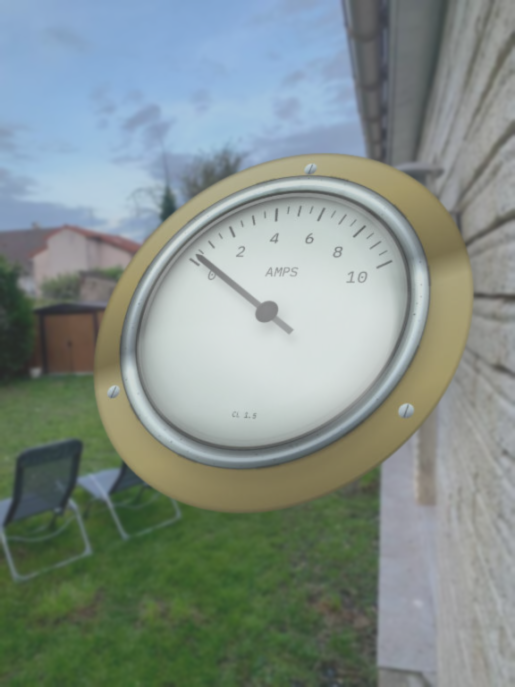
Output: 0.25 (A)
